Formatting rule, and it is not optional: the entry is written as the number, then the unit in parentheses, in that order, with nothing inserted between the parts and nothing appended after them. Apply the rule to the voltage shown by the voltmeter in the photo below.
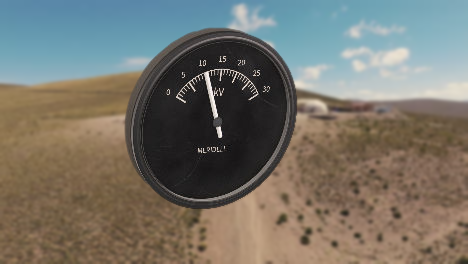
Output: 10 (kV)
